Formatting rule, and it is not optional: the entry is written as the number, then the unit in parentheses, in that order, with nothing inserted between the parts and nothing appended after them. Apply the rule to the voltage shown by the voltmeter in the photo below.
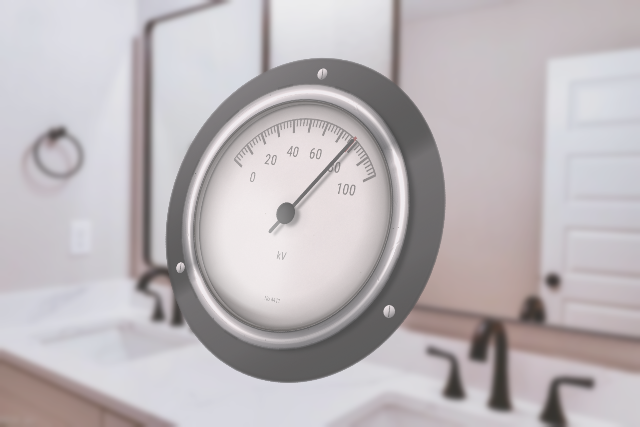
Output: 80 (kV)
